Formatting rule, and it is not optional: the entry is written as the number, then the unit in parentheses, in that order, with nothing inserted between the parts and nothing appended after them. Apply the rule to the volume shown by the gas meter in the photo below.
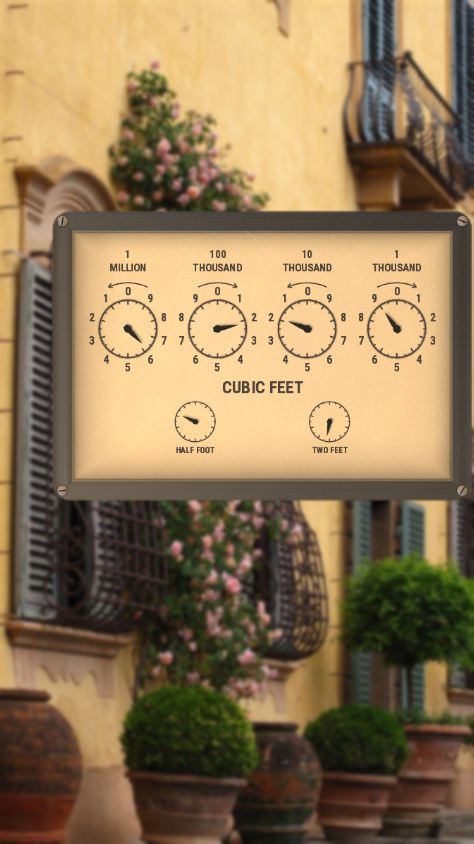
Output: 621900 (ft³)
